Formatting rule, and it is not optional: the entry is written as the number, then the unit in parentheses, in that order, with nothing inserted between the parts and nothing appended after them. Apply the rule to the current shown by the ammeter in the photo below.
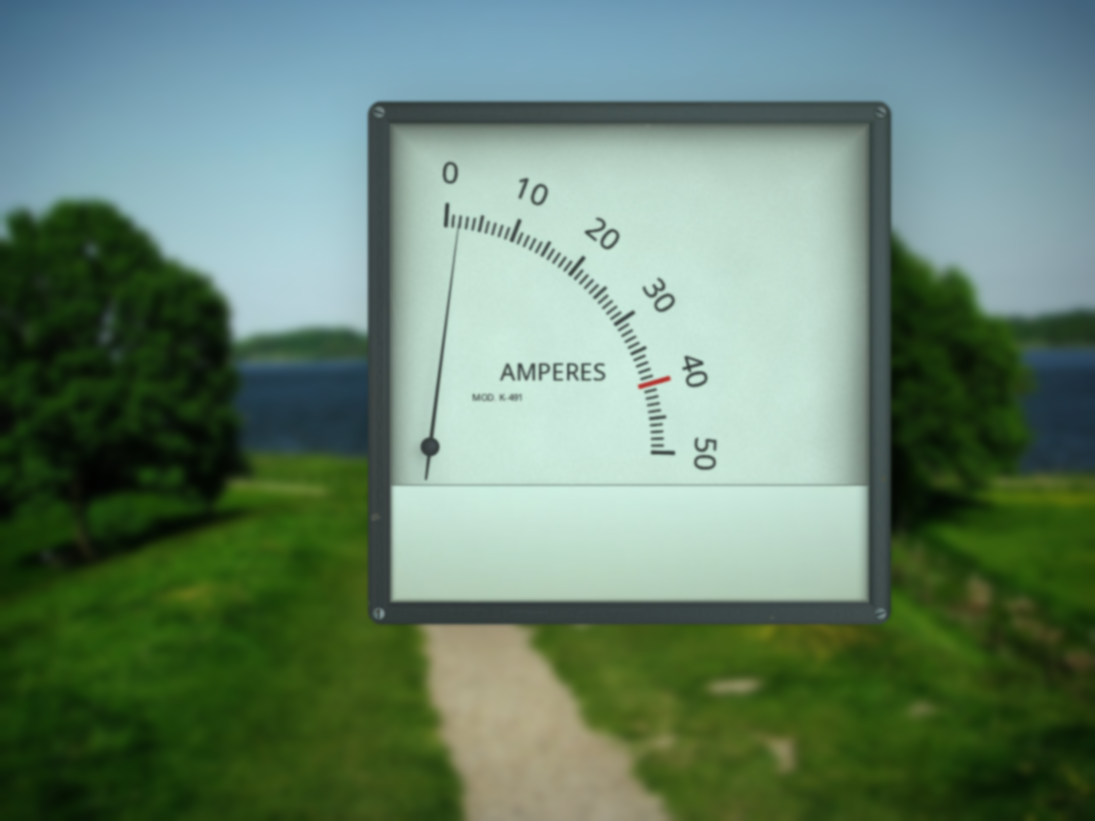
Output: 2 (A)
